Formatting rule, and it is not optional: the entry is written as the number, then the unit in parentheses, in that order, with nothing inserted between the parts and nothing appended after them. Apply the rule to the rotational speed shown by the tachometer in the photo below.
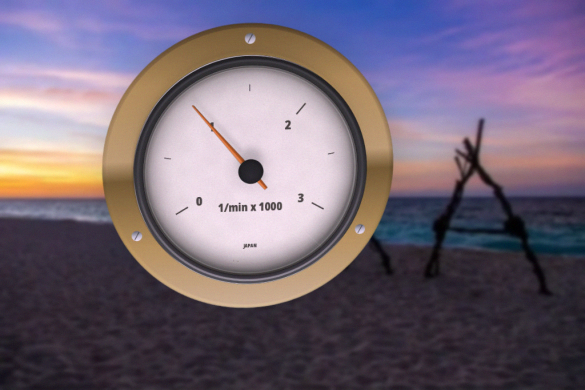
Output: 1000 (rpm)
